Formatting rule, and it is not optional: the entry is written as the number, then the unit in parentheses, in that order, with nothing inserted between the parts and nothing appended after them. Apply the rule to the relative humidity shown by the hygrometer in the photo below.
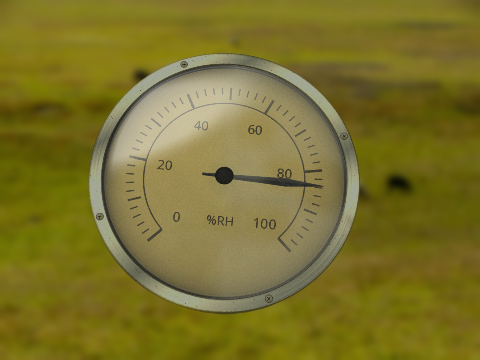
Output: 84 (%)
